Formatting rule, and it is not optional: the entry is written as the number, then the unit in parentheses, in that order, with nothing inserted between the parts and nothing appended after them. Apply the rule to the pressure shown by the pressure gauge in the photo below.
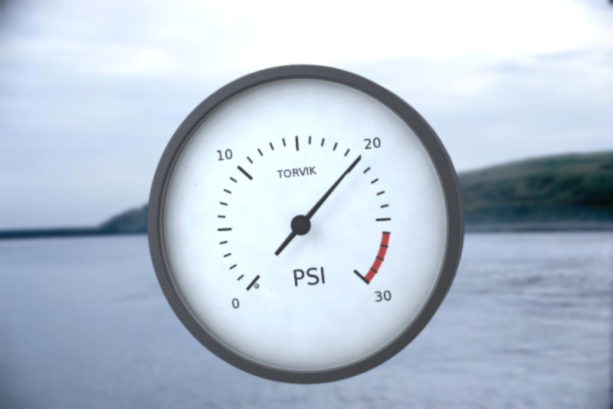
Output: 20 (psi)
